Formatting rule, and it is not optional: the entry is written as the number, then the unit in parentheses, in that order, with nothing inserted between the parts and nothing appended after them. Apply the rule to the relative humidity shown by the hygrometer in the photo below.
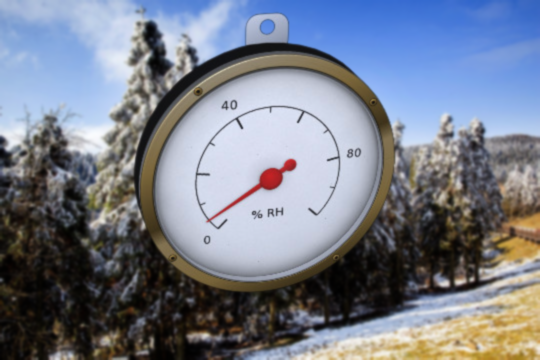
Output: 5 (%)
